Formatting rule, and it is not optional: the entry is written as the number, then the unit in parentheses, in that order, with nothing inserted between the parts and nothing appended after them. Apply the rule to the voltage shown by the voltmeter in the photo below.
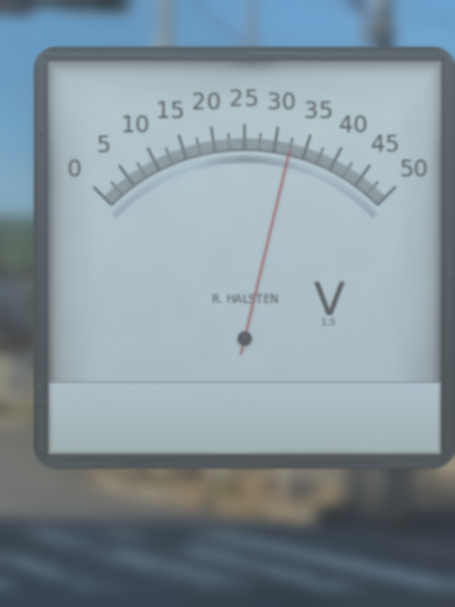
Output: 32.5 (V)
